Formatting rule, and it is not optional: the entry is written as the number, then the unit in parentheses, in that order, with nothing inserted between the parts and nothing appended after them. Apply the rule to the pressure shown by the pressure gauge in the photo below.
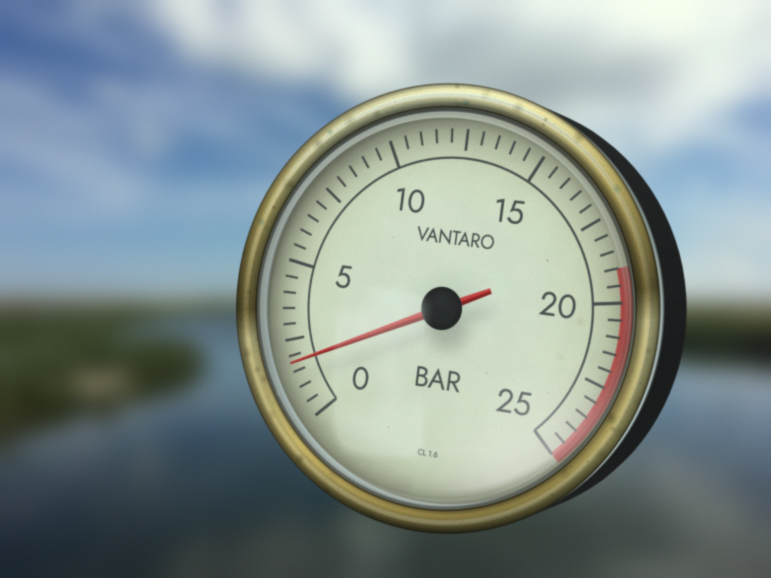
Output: 1.75 (bar)
